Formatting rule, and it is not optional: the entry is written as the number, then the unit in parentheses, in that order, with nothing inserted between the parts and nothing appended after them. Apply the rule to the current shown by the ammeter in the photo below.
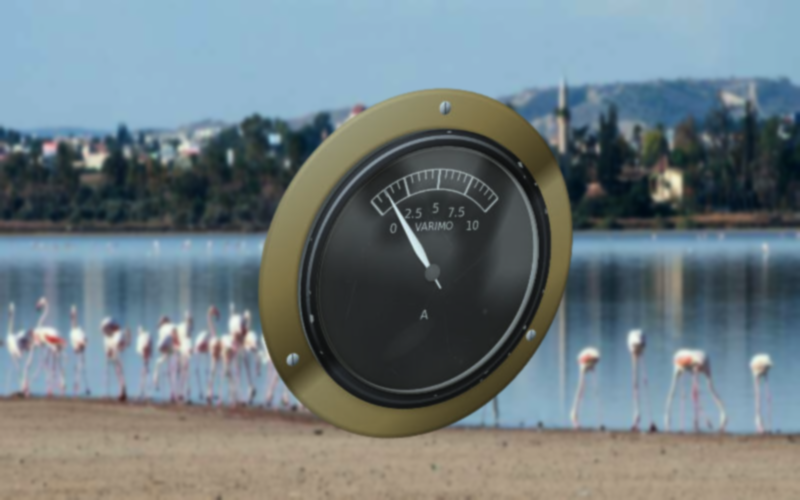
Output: 1 (A)
